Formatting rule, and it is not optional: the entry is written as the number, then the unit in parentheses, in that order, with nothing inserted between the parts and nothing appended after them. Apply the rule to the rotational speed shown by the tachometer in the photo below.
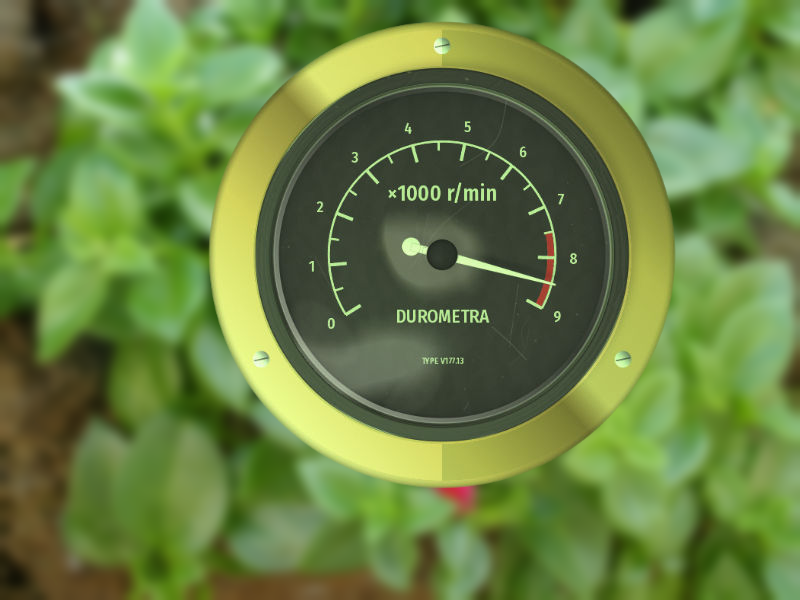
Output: 8500 (rpm)
